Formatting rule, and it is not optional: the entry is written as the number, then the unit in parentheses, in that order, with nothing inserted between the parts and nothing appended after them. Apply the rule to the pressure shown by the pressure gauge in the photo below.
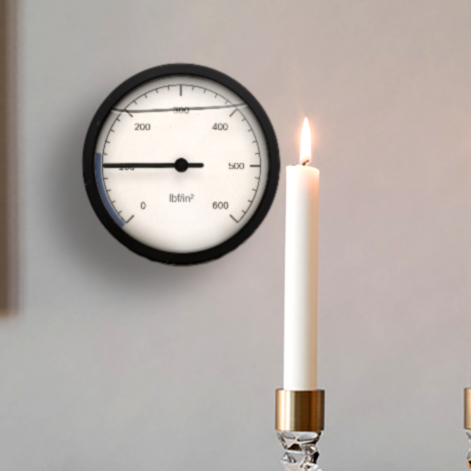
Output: 100 (psi)
